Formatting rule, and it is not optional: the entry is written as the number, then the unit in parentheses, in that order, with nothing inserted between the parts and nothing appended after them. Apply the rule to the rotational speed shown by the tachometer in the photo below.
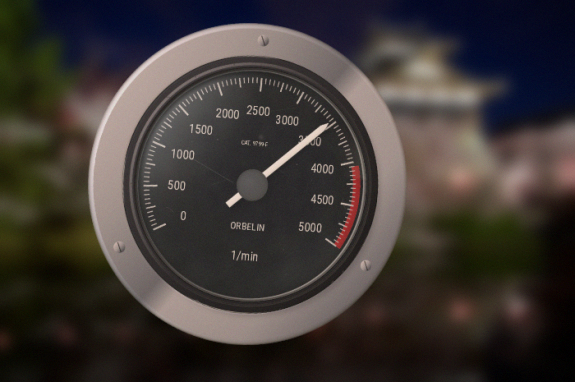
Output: 3450 (rpm)
